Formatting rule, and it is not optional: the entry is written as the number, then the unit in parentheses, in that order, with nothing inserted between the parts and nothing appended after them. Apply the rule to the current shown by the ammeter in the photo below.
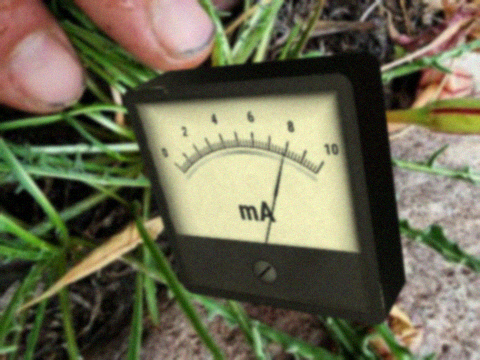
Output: 8 (mA)
